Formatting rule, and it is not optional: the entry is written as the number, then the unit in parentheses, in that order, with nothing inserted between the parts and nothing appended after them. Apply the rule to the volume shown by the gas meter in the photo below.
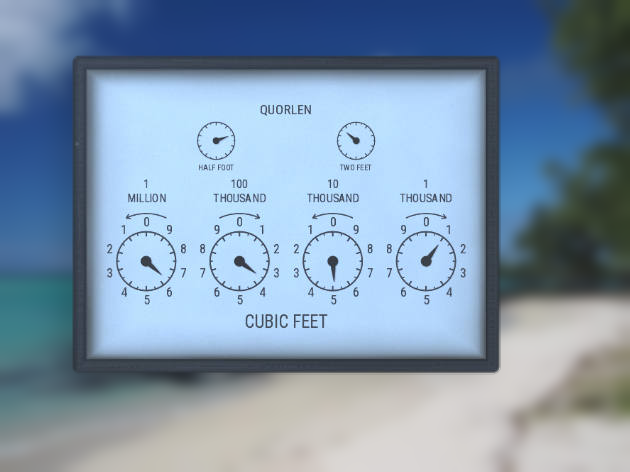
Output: 635100 (ft³)
